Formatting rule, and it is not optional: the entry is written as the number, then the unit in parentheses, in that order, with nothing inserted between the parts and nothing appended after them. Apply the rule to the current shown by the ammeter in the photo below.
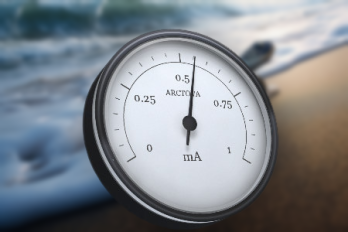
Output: 0.55 (mA)
